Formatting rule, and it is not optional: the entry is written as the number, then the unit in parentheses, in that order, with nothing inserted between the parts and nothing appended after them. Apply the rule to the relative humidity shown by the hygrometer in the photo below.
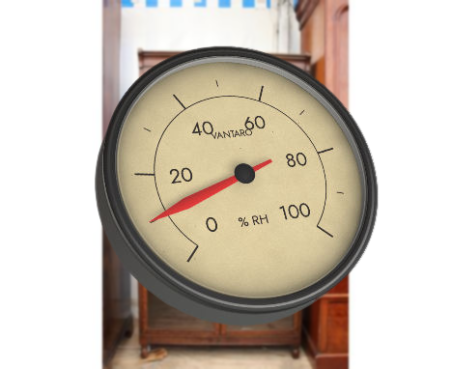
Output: 10 (%)
